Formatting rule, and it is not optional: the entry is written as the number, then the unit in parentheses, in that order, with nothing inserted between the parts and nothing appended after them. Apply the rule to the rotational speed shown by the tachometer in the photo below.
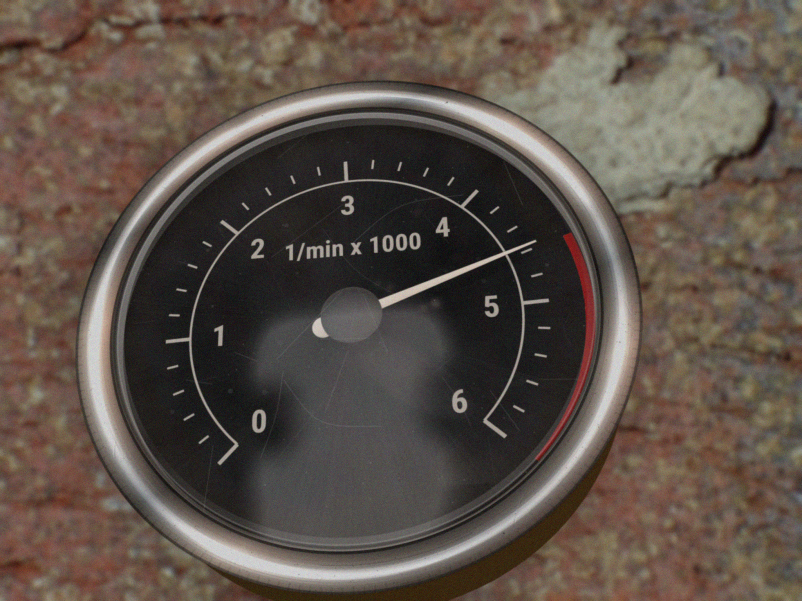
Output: 4600 (rpm)
